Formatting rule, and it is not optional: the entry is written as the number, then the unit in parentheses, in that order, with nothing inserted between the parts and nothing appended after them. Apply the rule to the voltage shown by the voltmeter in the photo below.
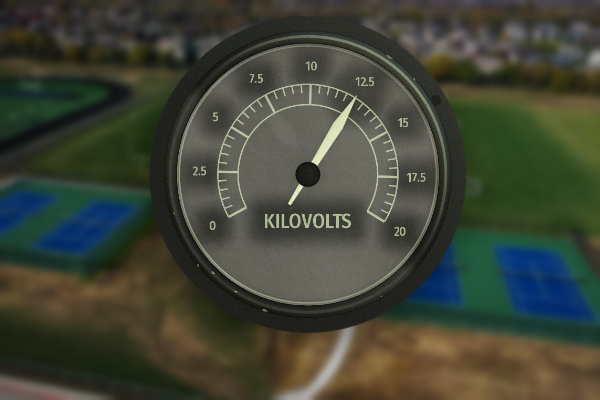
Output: 12.5 (kV)
